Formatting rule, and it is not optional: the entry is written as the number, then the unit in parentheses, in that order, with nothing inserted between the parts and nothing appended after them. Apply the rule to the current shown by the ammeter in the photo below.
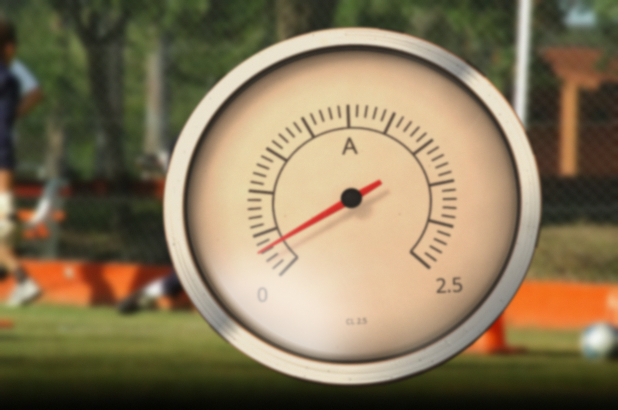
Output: 0.15 (A)
